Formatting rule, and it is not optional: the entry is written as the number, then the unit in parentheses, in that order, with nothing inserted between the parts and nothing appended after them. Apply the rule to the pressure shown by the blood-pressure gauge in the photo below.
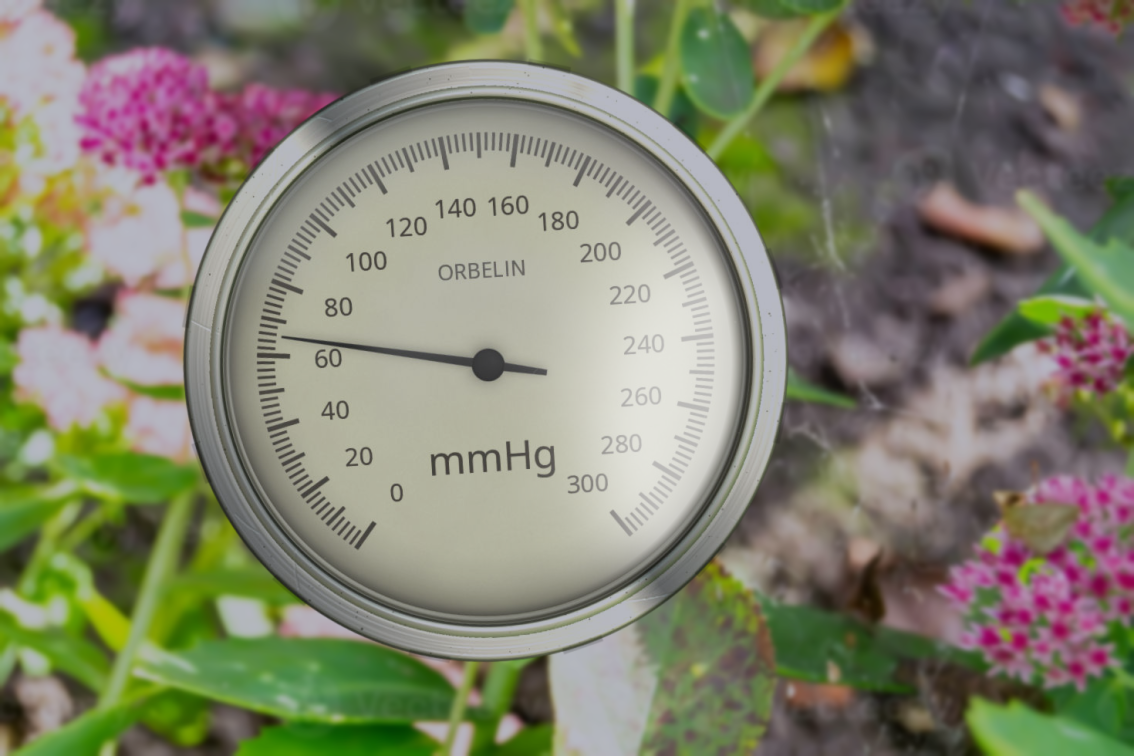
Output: 66 (mmHg)
